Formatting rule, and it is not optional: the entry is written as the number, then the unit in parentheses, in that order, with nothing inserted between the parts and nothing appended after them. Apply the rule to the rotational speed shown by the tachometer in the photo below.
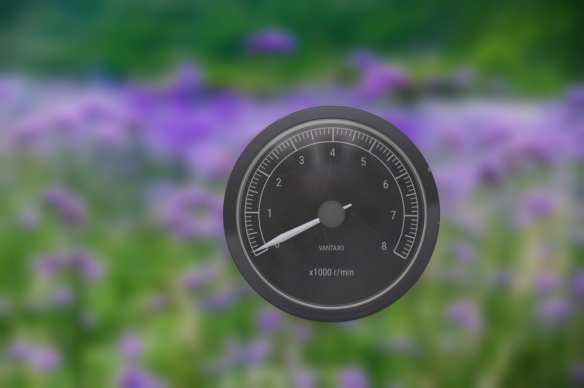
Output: 100 (rpm)
